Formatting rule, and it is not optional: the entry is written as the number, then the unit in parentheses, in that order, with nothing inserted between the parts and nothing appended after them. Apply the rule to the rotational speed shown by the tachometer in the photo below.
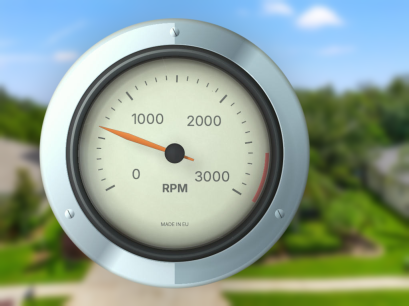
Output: 600 (rpm)
